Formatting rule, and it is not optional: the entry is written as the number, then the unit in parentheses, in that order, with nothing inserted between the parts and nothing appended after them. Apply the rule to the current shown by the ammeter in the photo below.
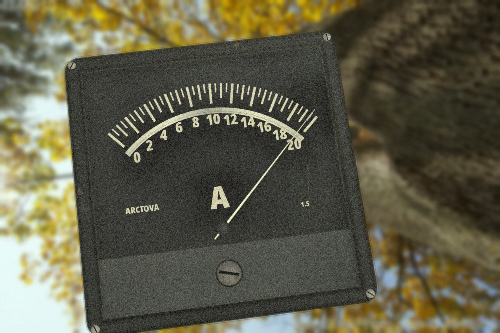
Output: 19.5 (A)
